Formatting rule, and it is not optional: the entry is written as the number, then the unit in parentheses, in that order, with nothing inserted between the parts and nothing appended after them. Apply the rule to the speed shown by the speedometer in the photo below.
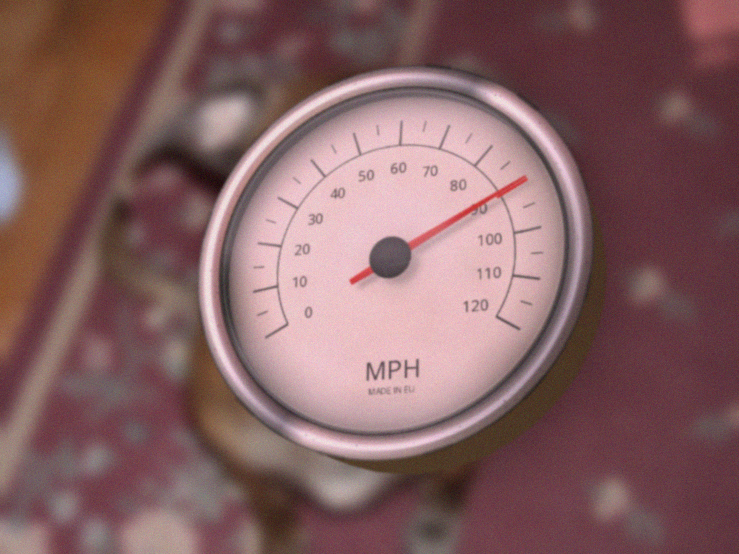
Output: 90 (mph)
